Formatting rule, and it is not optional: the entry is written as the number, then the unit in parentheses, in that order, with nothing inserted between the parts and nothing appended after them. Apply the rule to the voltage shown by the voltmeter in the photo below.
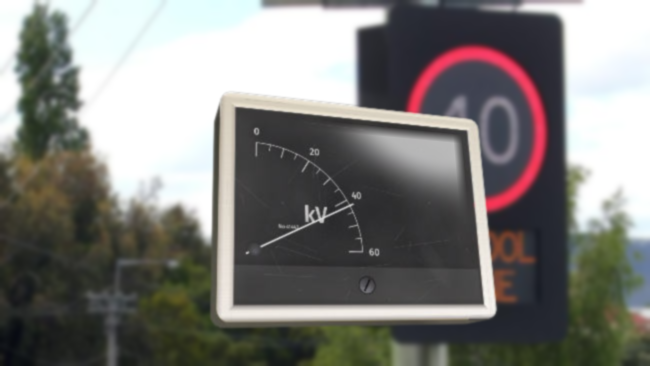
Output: 42.5 (kV)
